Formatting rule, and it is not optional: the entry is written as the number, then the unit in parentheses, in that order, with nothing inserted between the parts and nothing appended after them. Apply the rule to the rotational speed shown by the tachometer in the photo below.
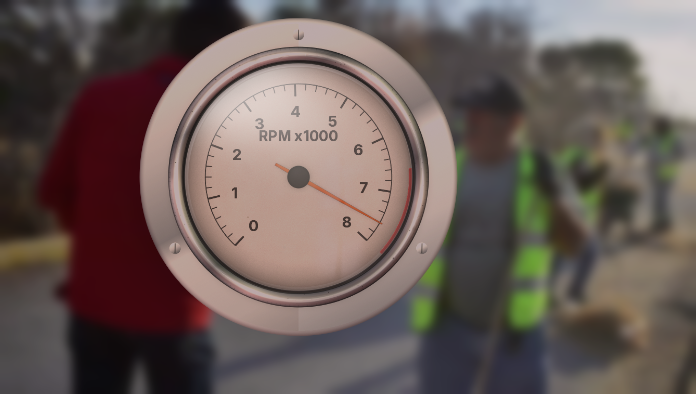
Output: 7600 (rpm)
